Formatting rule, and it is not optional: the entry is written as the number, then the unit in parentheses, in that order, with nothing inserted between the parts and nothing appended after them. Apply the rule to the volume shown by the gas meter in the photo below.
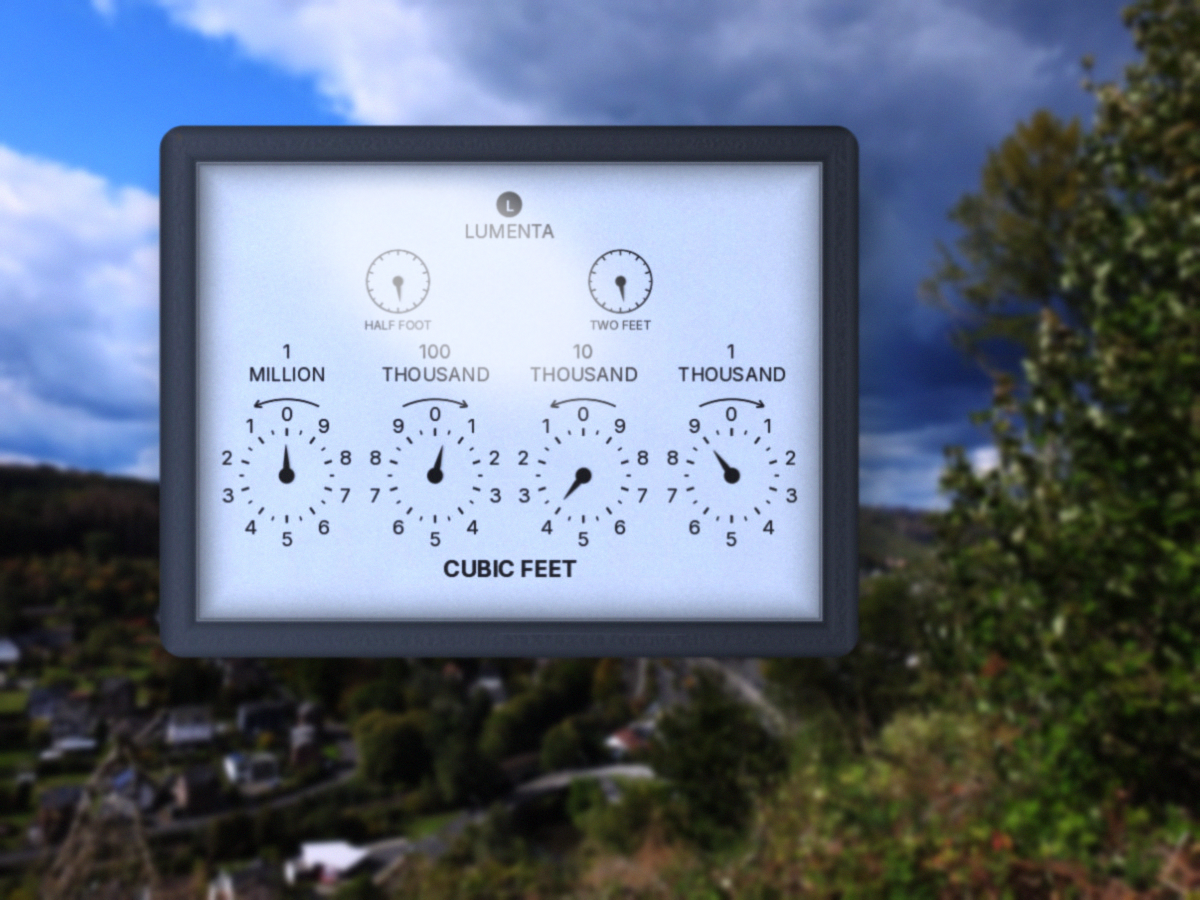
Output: 3900 (ft³)
